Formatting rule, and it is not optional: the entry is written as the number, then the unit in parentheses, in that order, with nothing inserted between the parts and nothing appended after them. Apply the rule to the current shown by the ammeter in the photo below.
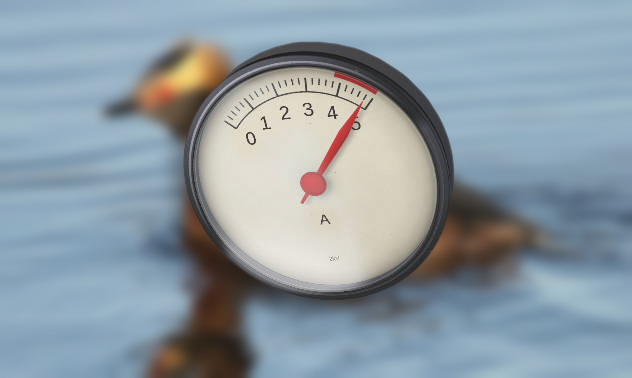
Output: 4.8 (A)
